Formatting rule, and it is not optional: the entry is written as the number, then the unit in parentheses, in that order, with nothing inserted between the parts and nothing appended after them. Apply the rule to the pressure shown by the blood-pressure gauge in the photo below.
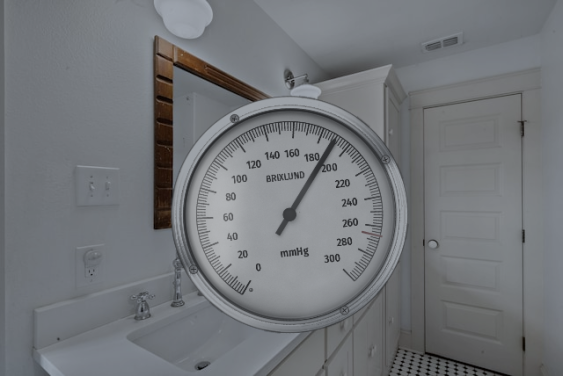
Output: 190 (mmHg)
